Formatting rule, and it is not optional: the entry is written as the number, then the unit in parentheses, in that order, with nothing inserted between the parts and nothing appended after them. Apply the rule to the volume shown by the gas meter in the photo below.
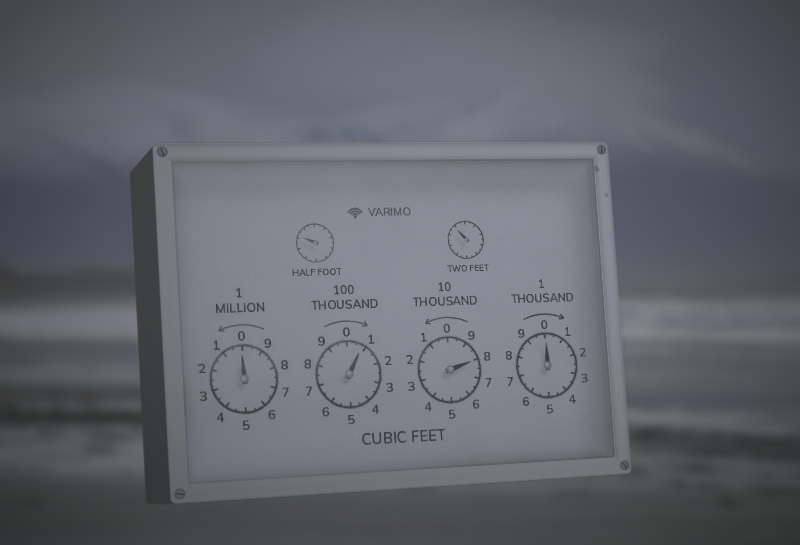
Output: 8000 (ft³)
